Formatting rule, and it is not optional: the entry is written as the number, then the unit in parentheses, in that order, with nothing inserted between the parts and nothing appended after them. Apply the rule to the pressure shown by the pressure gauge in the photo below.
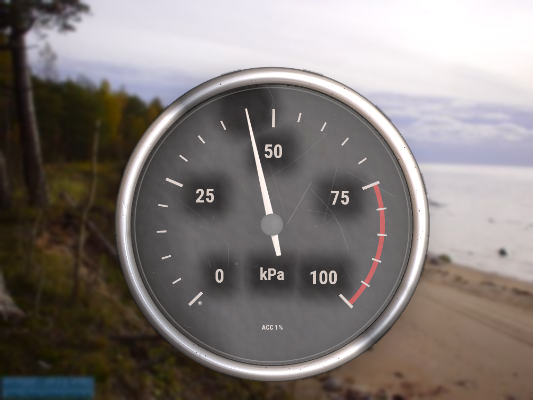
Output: 45 (kPa)
